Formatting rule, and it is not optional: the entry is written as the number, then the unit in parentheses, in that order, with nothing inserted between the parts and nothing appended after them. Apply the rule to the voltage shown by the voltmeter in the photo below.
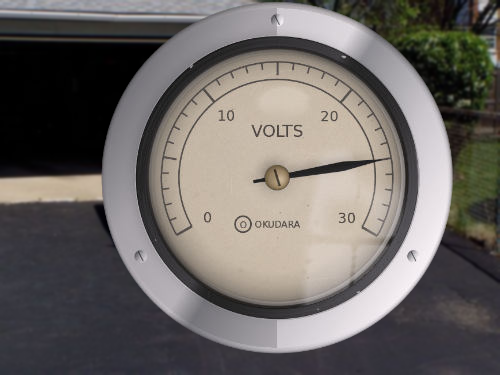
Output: 25 (V)
